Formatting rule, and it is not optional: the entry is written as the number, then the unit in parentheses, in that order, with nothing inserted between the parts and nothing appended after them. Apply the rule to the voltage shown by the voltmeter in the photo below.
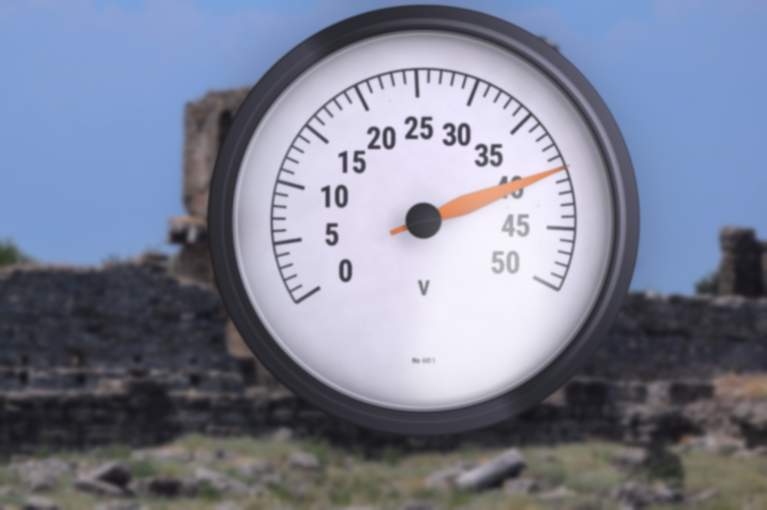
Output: 40 (V)
